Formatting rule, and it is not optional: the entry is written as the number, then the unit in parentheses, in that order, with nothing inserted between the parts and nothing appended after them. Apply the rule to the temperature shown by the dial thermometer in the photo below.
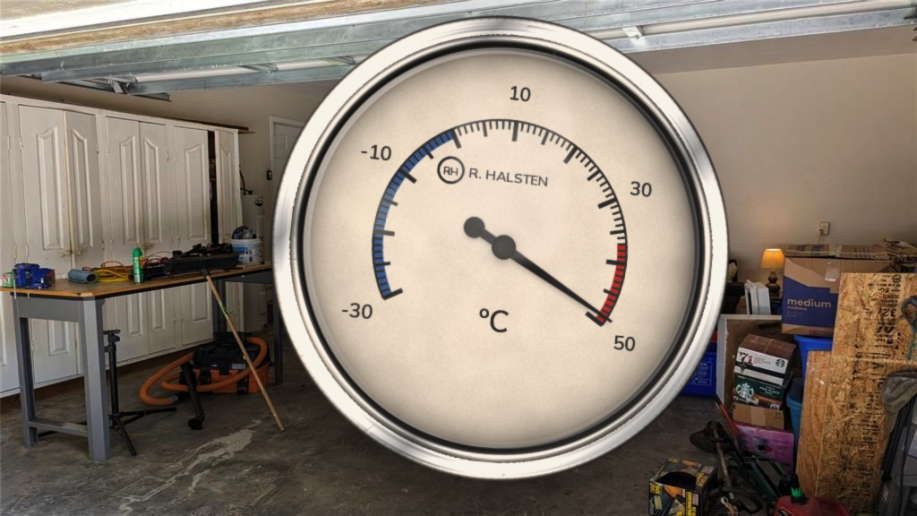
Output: 49 (°C)
